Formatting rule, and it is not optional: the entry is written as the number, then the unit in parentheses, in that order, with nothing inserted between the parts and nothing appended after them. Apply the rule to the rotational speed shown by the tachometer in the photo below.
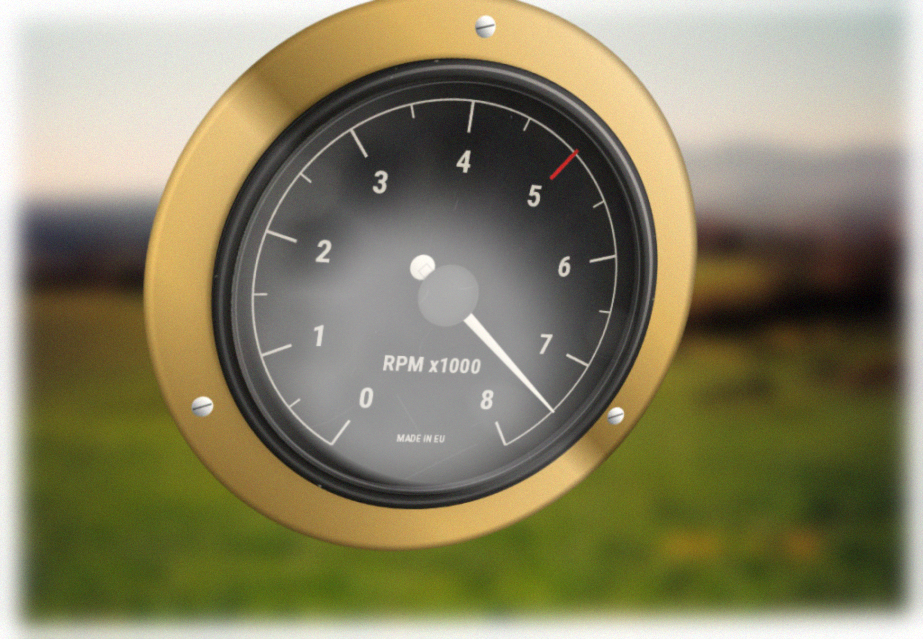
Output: 7500 (rpm)
